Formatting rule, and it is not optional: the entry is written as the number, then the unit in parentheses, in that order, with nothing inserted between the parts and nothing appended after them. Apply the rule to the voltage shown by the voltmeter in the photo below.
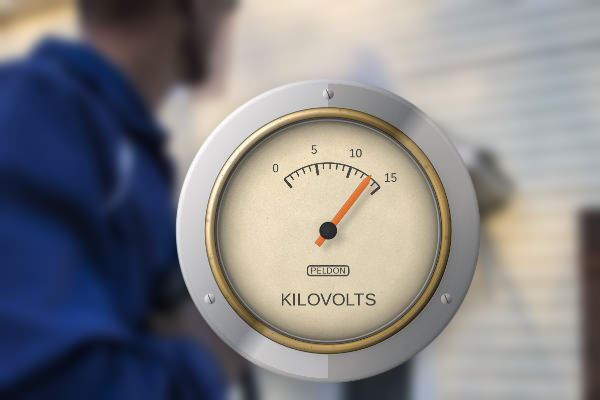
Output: 13 (kV)
